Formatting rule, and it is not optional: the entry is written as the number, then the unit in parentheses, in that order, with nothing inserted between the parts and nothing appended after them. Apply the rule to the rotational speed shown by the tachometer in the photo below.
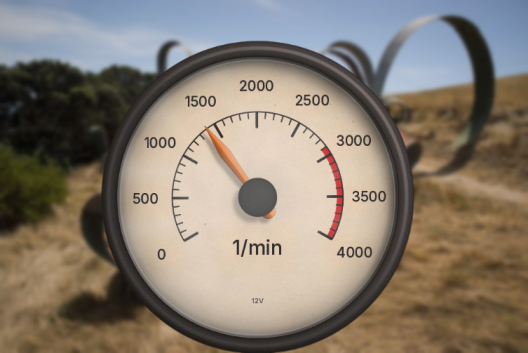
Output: 1400 (rpm)
